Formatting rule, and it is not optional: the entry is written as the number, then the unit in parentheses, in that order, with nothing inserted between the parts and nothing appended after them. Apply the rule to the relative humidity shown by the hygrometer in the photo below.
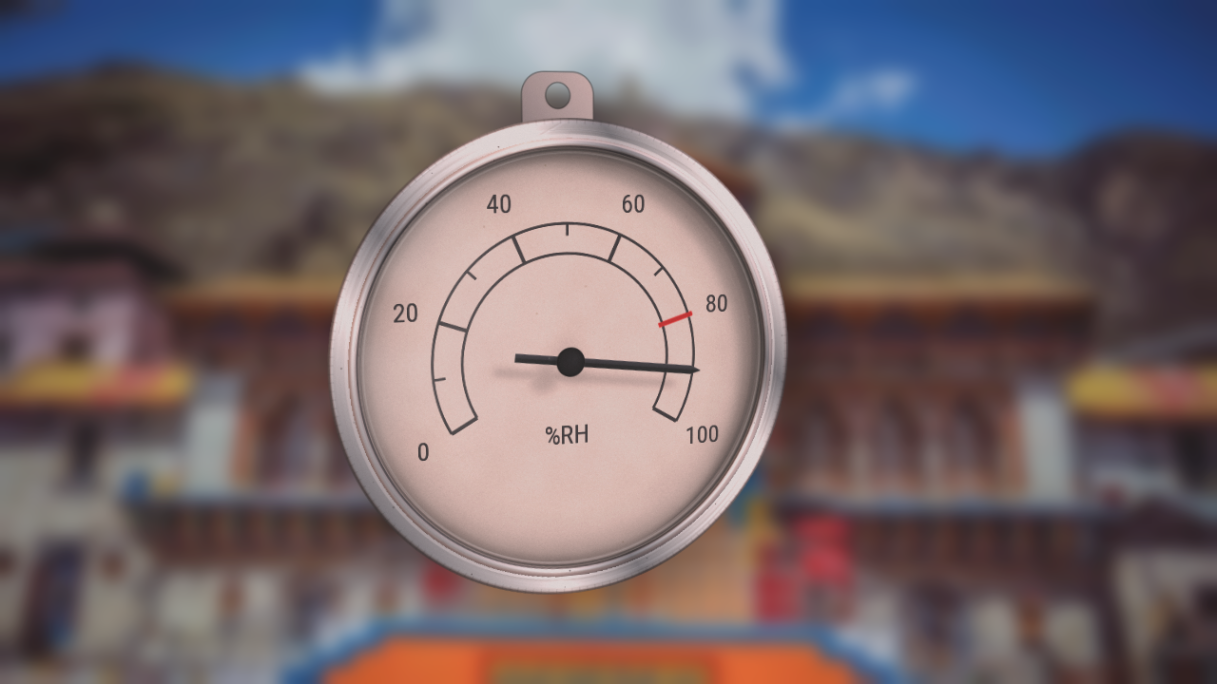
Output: 90 (%)
